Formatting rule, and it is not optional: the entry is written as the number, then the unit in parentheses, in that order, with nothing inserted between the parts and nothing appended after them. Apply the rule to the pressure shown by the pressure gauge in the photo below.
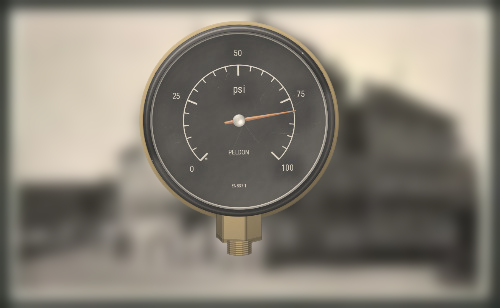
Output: 80 (psi)
